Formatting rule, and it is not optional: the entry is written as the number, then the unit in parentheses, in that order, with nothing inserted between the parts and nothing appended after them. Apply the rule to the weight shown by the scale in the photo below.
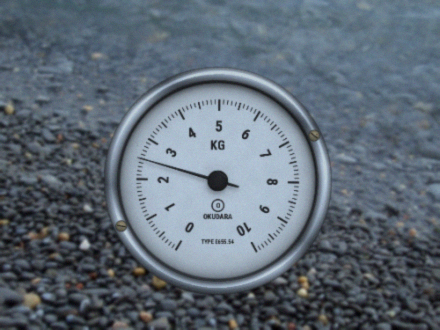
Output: 2.5 (kg)
